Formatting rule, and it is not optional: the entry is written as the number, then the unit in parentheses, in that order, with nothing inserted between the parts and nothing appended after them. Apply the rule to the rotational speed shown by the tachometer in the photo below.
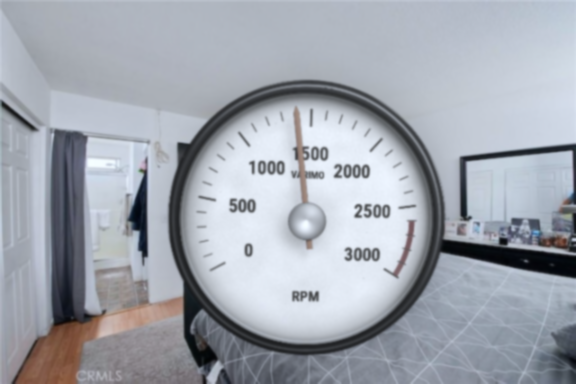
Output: 1400 (rpm)
